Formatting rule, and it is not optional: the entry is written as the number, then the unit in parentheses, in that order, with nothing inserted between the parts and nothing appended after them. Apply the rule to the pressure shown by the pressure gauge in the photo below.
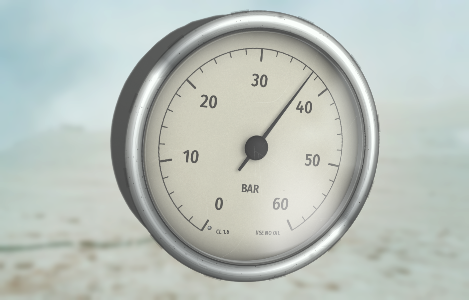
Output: 37 (bar)
